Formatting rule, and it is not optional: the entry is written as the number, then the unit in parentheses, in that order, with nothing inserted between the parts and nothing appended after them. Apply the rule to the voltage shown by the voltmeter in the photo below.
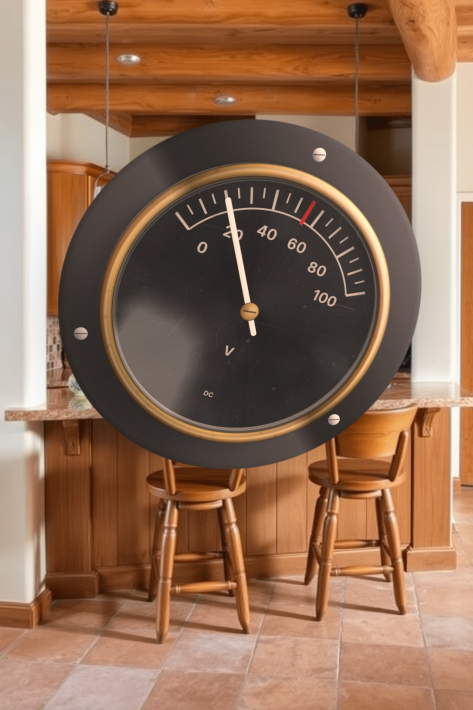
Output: 20 (V)
